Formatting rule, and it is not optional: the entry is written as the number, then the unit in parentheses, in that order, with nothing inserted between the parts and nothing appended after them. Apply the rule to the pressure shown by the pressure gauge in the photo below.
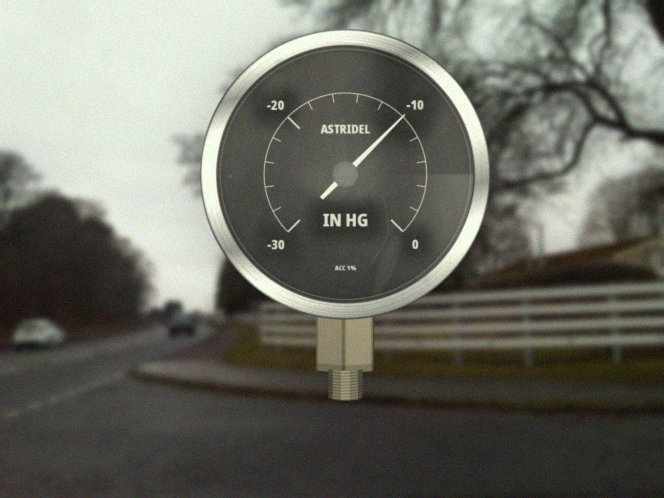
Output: -10 (inHg)
